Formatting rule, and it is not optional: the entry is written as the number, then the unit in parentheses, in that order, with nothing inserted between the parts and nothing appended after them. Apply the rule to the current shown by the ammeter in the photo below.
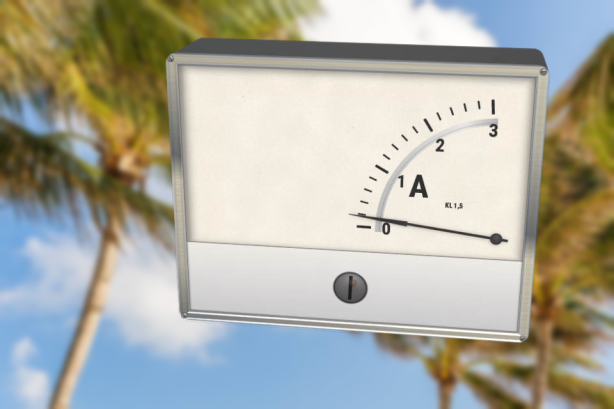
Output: 0.2 (A)
